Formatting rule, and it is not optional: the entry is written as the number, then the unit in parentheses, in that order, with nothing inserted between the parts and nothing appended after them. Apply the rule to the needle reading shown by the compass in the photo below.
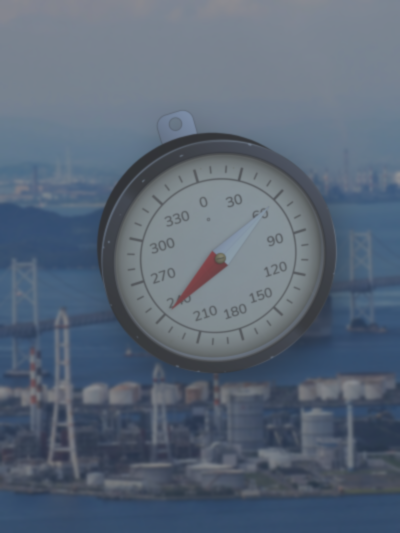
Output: 240 (°)
